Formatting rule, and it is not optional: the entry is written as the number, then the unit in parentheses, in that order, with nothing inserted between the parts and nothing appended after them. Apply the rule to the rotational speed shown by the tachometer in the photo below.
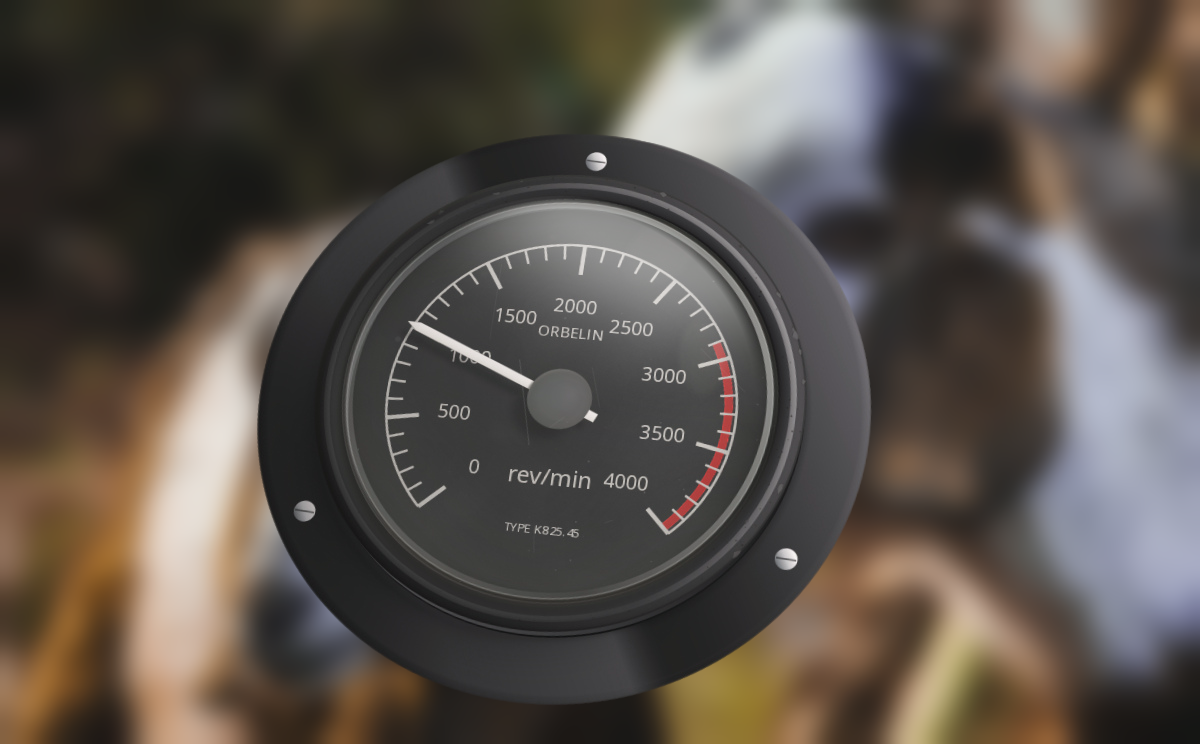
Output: 1000 (rpm)
